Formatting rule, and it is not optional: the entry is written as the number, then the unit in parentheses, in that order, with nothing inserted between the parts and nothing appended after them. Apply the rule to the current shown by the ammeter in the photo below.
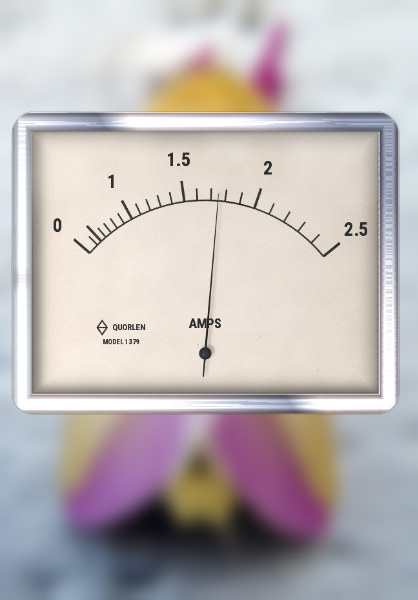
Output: 1.75 (A)
